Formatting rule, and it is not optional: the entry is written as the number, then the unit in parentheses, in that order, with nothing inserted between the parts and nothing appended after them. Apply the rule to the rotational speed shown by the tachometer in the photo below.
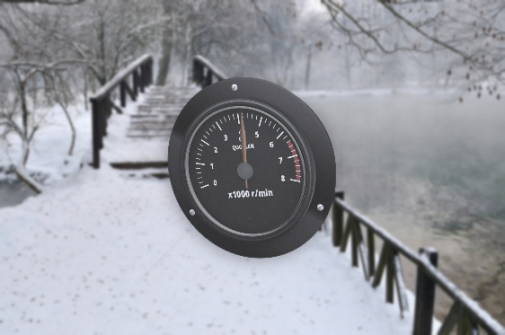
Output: 4200 (rpm)
